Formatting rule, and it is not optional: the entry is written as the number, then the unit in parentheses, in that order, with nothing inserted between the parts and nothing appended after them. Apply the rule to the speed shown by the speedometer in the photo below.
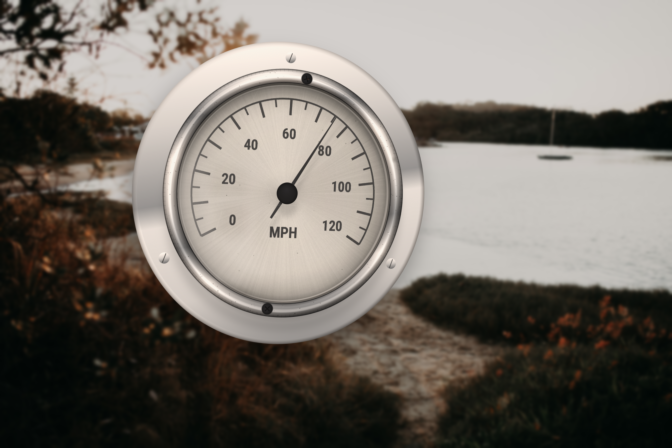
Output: 75 (mph)
